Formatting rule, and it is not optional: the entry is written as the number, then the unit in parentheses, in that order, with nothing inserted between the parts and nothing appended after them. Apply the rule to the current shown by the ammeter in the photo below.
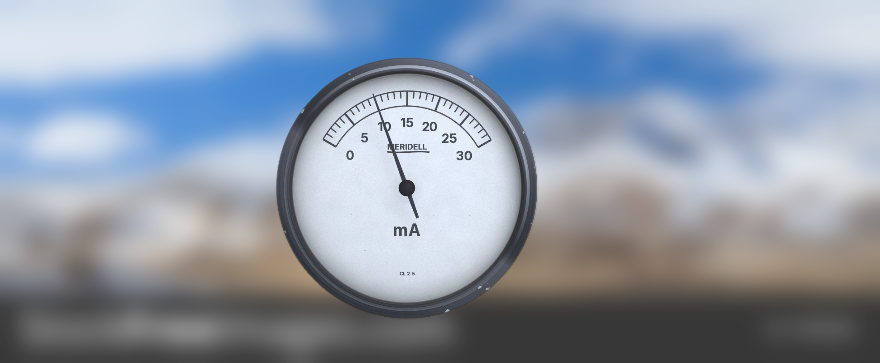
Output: 10 (mA)
